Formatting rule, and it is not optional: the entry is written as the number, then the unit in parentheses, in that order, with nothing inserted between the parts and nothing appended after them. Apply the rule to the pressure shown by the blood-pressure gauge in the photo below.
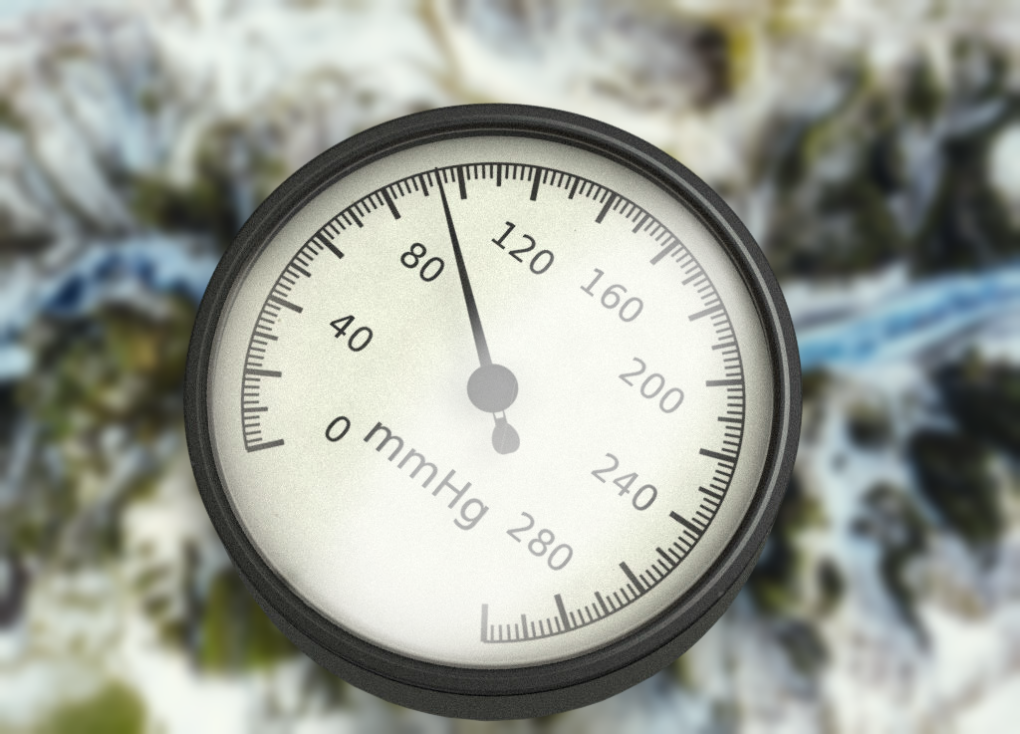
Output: 94 (mmHg)
